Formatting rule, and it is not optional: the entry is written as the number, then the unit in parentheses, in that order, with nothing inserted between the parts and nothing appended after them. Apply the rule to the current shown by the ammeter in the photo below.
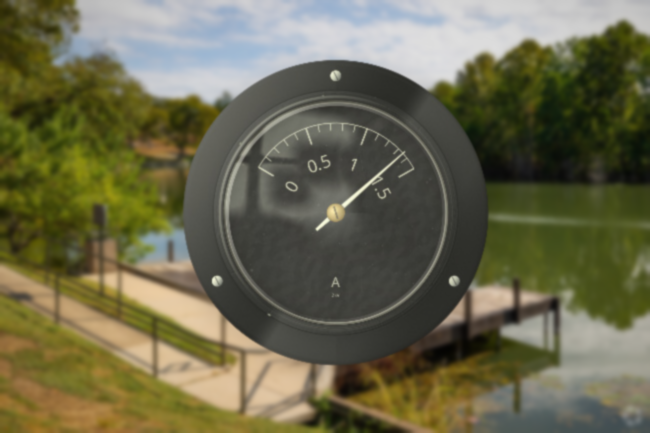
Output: 1.35 (A)
